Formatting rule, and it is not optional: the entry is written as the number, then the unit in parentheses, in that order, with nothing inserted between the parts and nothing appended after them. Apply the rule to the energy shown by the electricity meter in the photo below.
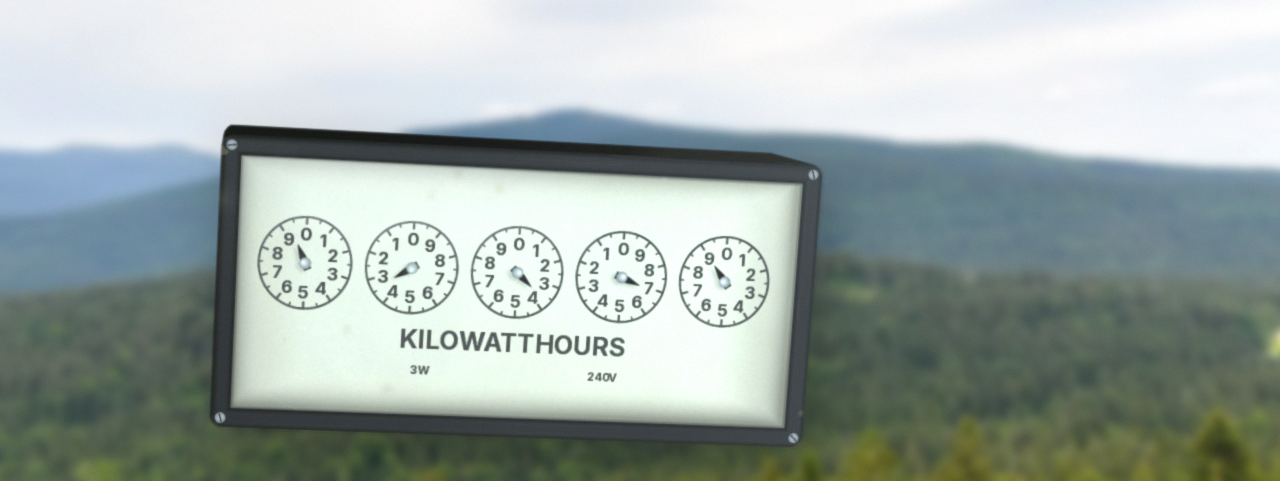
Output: 93369 (kWh)
